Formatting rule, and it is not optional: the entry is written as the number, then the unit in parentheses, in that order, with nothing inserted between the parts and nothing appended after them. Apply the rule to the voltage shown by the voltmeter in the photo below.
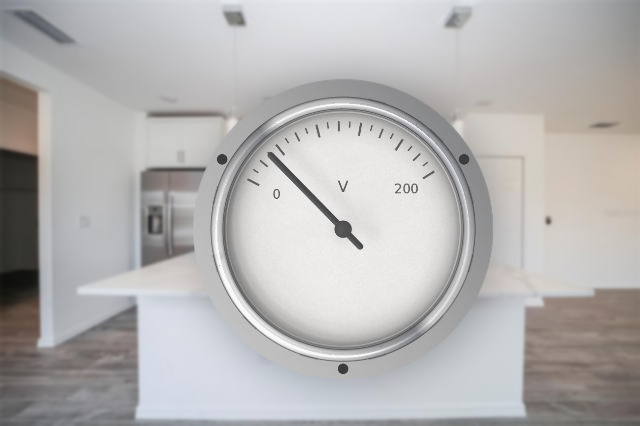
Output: 30 (V)
